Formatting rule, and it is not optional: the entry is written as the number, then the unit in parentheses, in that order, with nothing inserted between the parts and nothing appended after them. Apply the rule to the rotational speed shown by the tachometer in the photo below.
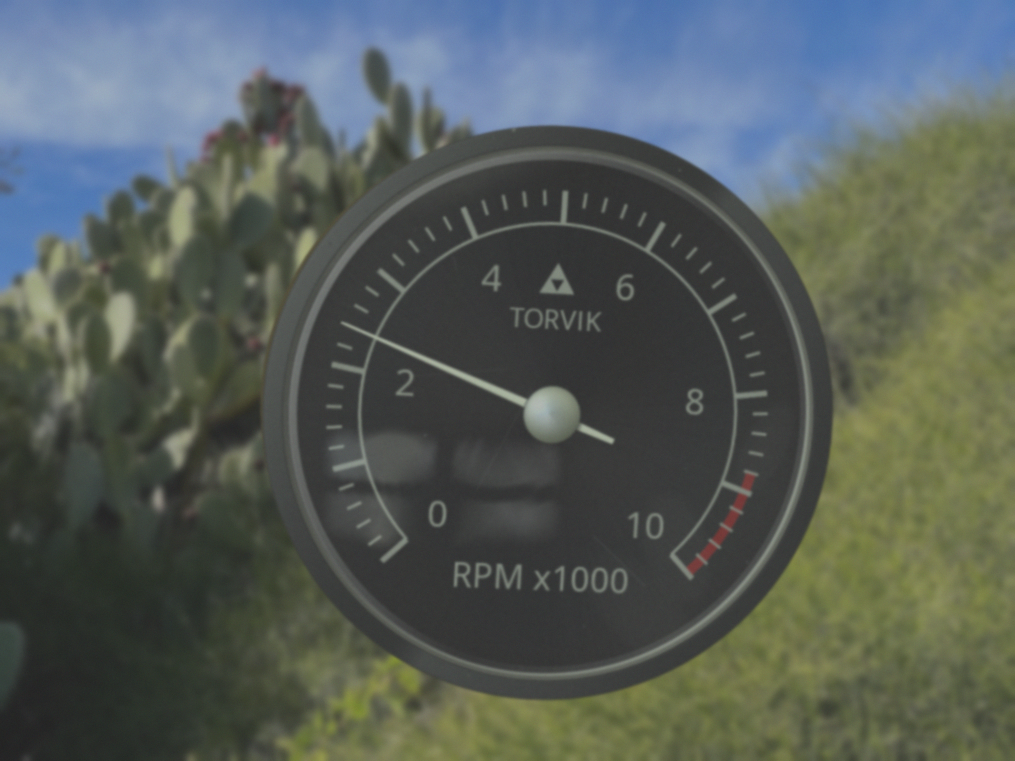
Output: 2400 (rpm)
